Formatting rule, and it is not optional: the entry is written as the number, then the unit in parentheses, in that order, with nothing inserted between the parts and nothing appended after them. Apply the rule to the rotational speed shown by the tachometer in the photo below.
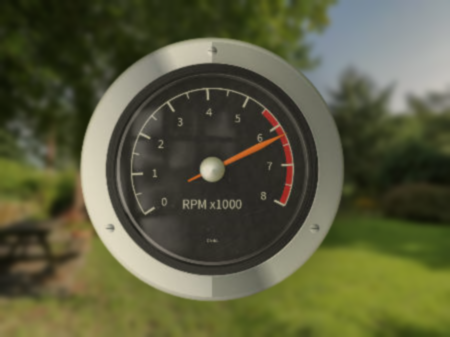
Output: 6250 (rpm)
